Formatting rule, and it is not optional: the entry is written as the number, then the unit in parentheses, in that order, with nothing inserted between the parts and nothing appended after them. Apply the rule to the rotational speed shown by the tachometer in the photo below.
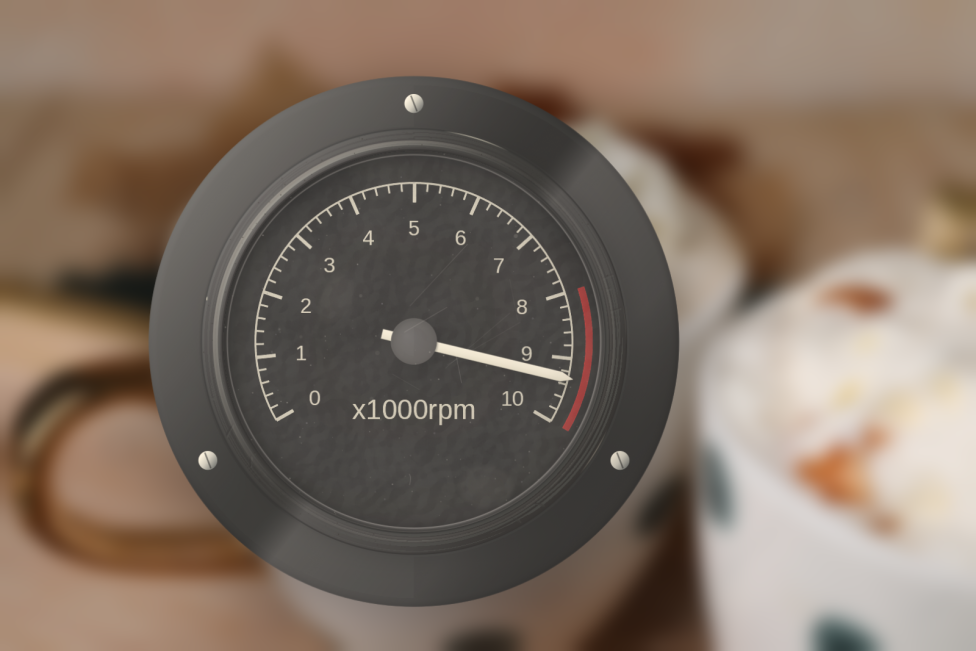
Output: 9300 (rpm)
